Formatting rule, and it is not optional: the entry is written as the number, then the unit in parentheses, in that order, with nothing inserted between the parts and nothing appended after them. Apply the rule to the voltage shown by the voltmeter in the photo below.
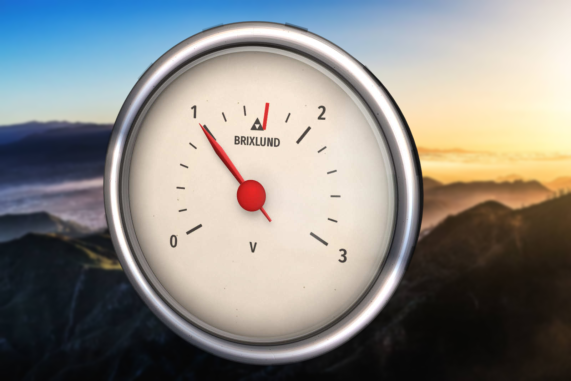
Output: 1 (V)
